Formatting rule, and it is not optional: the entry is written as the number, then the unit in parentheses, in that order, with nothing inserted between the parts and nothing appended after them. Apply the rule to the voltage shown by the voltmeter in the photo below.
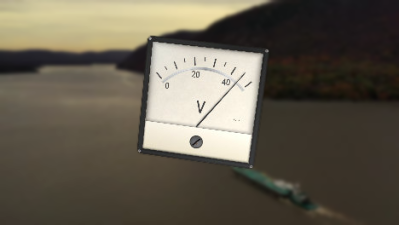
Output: 45 (V)
